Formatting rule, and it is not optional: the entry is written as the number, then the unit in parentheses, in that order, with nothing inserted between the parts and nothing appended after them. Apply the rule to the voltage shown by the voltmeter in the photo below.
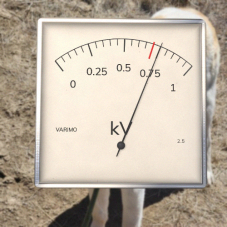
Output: 0.75 (kV)
